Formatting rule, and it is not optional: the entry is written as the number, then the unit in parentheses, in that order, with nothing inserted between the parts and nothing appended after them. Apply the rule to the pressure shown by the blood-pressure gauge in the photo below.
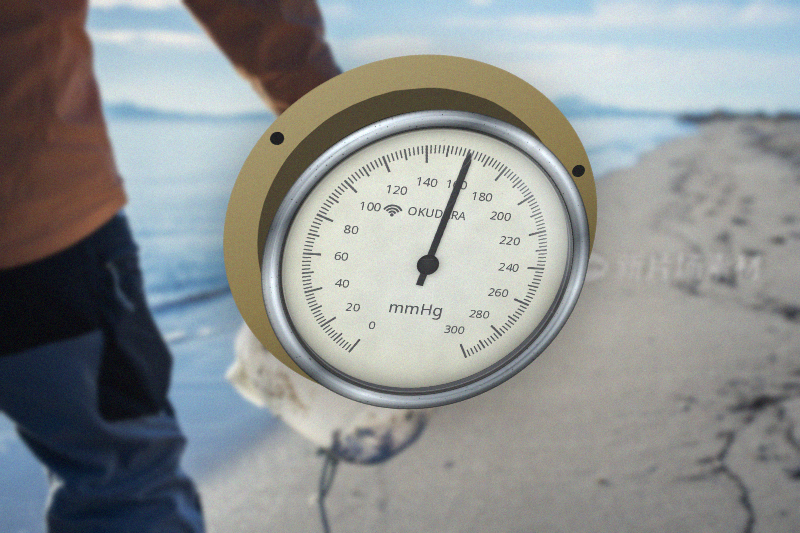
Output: 160 (mmHg)
